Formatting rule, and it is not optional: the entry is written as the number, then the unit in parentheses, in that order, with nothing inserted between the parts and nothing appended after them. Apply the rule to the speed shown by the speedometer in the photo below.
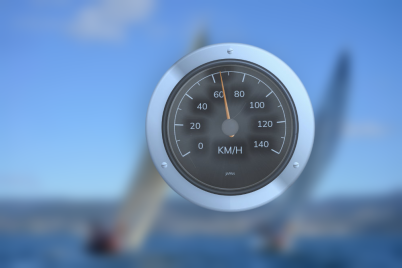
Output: 65 (km/h)
